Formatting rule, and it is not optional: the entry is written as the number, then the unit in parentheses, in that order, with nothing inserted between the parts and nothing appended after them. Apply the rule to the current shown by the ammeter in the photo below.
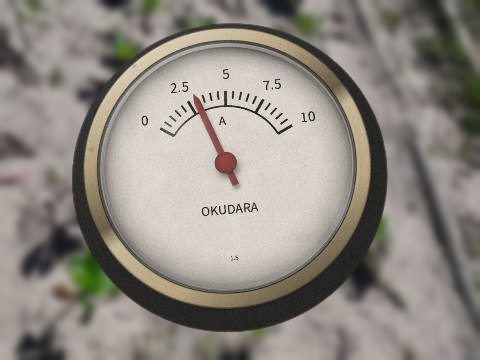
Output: 3 (A)
